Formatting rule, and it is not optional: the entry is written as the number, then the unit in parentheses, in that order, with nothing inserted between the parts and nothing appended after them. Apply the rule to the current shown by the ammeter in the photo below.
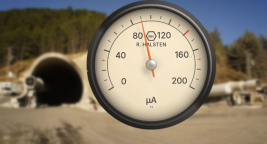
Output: 90 (µA)
